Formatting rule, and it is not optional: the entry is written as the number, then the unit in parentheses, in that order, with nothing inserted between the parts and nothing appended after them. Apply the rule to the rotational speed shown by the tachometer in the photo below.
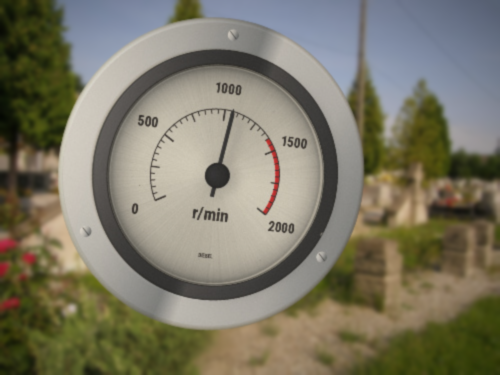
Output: 1050 (rpm)
